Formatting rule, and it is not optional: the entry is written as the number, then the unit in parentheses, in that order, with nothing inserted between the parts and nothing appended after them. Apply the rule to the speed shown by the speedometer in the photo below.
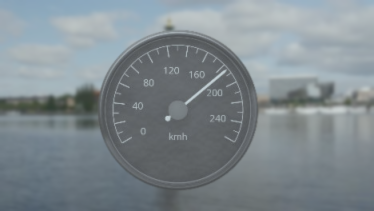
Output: 185 (km/h)
